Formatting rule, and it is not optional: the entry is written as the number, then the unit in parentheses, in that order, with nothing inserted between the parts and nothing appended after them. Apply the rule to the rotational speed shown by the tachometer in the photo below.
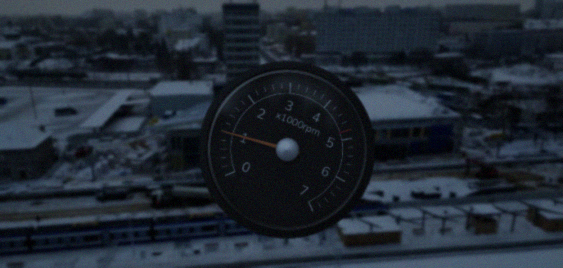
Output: 1000 (rpm)
